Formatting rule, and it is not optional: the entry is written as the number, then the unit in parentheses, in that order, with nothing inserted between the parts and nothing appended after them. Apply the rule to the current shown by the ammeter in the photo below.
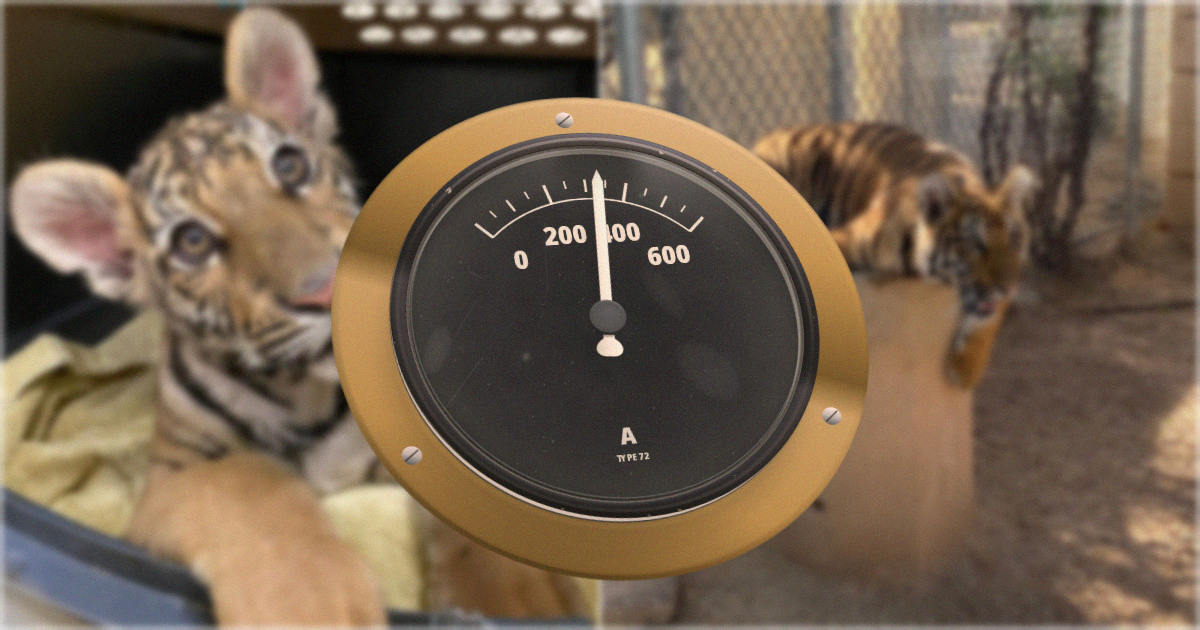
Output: 325 (A)
